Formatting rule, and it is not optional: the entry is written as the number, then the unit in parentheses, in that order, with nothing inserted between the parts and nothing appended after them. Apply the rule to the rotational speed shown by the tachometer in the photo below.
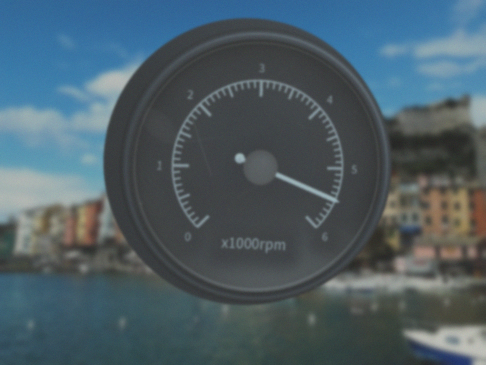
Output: 5500 (rpm)
